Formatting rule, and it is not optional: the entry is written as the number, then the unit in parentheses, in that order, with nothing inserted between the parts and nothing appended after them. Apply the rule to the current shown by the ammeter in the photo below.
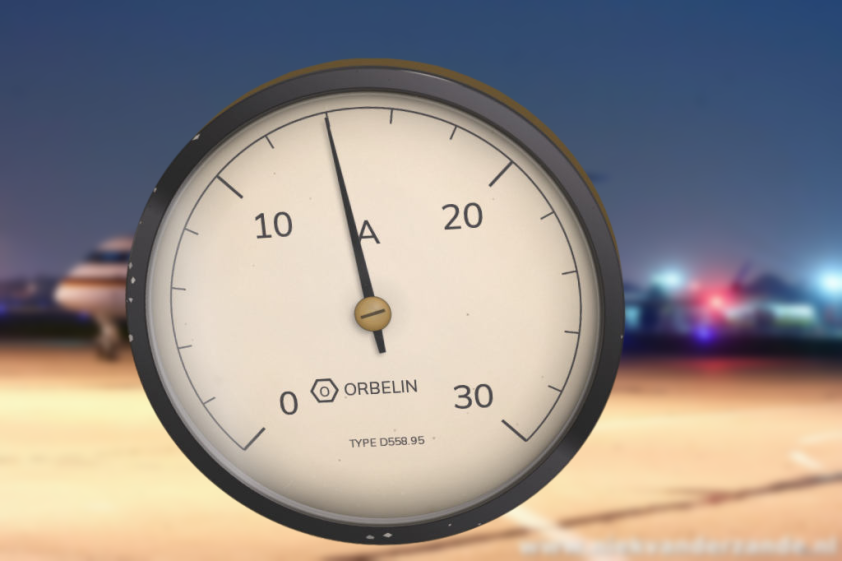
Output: 14 (A)
